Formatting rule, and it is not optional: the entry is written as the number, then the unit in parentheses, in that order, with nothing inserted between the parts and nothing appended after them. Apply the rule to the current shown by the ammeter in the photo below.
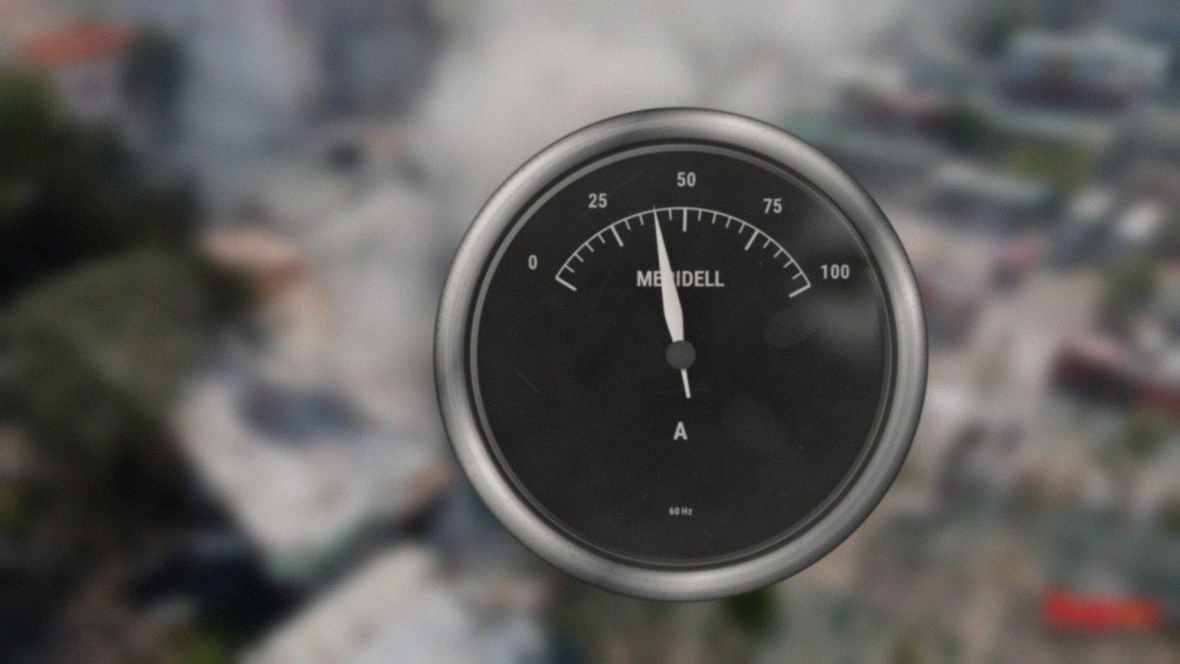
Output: 40 (A)
